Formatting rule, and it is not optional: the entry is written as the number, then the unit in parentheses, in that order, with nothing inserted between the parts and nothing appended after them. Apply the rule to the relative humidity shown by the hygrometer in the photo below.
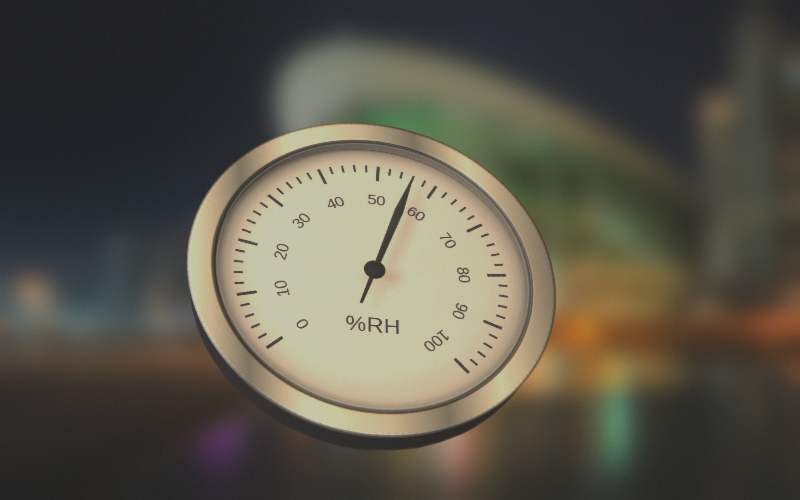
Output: 56 (%)
